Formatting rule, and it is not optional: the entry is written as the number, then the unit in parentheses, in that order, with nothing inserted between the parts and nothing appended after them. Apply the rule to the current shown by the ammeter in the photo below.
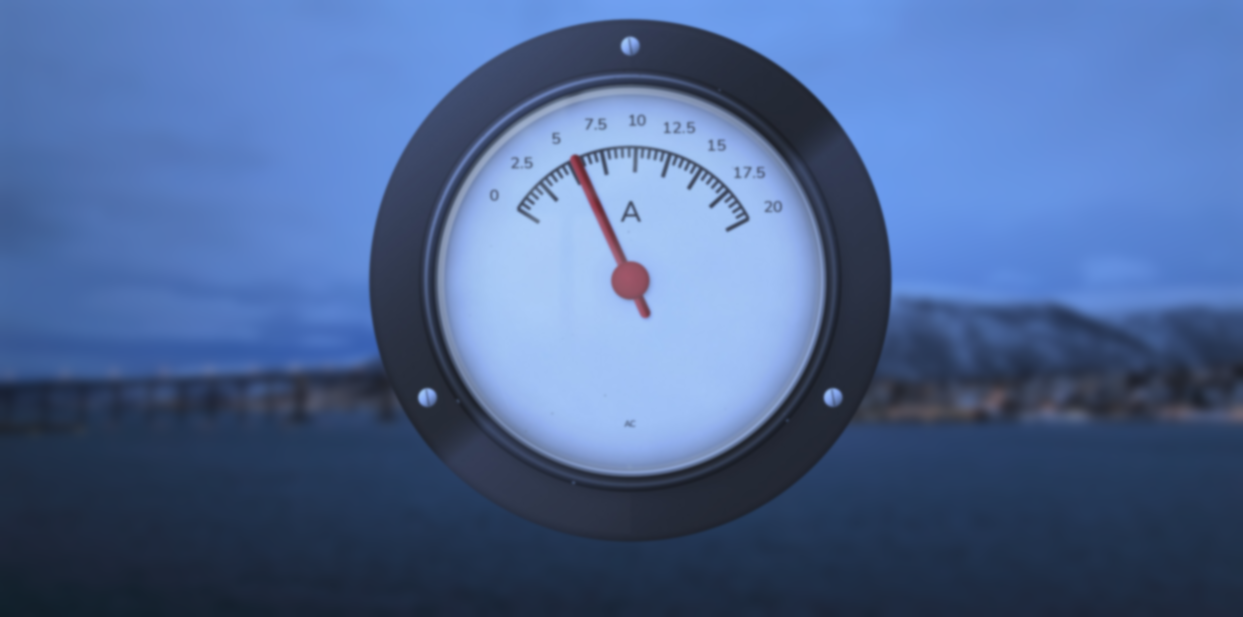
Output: 5.5 (A)
